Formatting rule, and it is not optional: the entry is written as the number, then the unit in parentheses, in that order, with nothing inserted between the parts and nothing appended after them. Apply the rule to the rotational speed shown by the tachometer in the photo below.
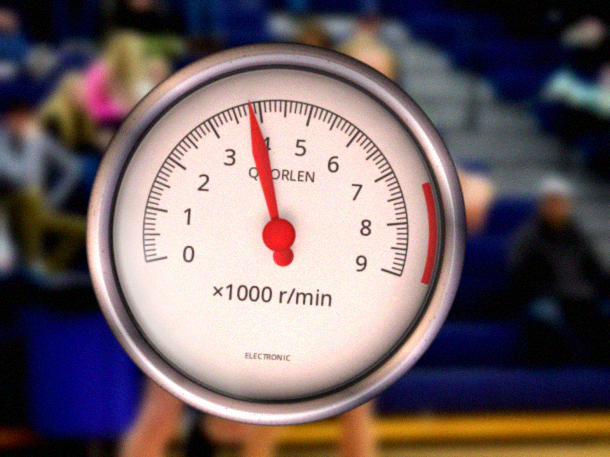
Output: 3800 (rpm)
